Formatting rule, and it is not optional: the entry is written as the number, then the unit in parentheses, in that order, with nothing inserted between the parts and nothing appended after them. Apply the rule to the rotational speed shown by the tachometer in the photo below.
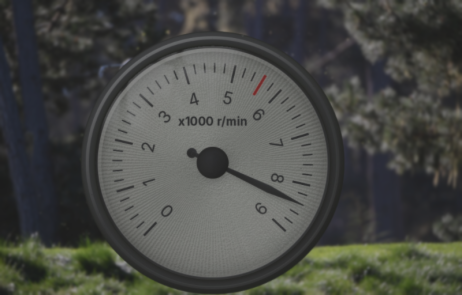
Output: 8400 (rpm)
